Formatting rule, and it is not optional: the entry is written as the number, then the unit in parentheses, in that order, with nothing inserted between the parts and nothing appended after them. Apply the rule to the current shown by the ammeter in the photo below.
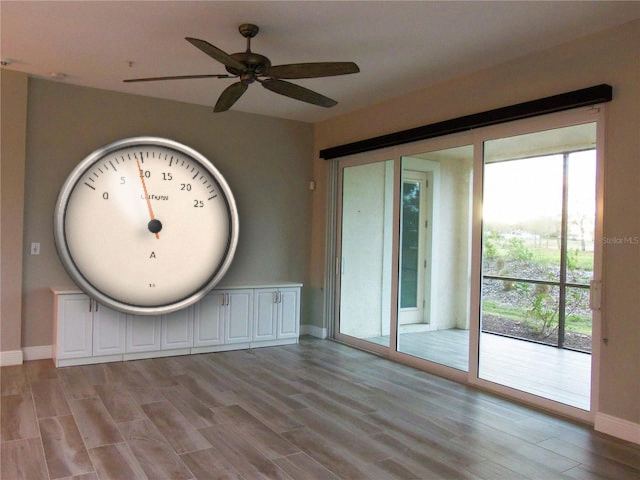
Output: 9 (A)
